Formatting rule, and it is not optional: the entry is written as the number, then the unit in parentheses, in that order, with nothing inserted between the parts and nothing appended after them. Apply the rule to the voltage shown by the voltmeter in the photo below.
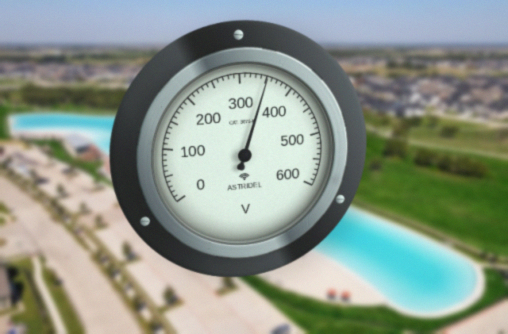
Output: 350 (V)
